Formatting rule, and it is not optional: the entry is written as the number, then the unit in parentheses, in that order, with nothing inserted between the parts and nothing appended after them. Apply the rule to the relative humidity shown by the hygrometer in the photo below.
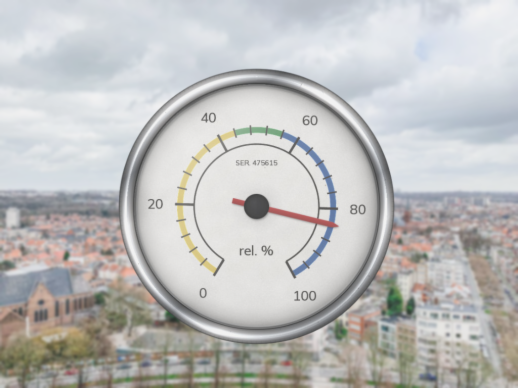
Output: 84 (%)
